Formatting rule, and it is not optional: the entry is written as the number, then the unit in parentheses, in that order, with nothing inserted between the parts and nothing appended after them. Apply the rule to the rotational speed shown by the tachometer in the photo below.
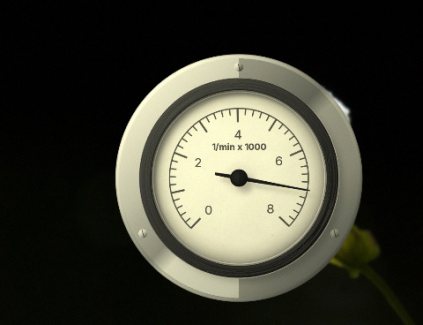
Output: 7000 (rpm)
